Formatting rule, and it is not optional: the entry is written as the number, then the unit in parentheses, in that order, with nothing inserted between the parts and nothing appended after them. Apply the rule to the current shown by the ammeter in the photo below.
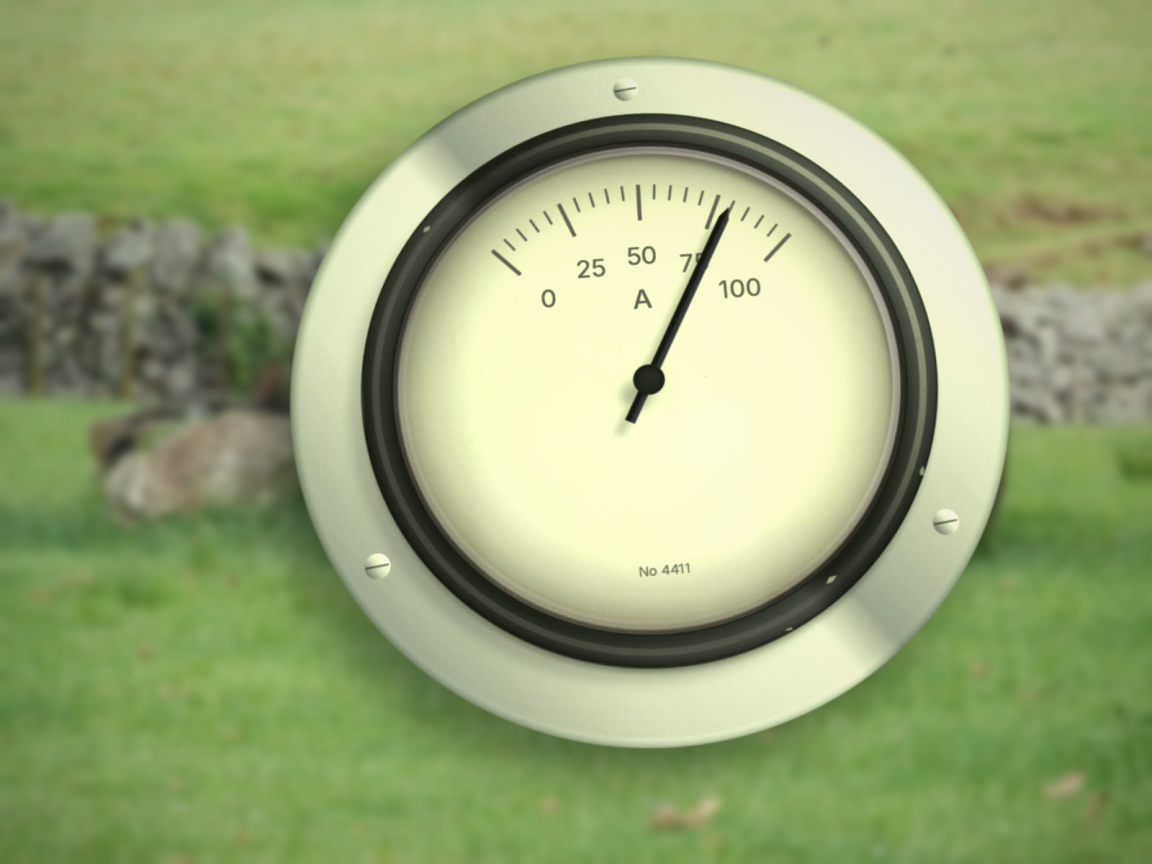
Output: 80 (A)
